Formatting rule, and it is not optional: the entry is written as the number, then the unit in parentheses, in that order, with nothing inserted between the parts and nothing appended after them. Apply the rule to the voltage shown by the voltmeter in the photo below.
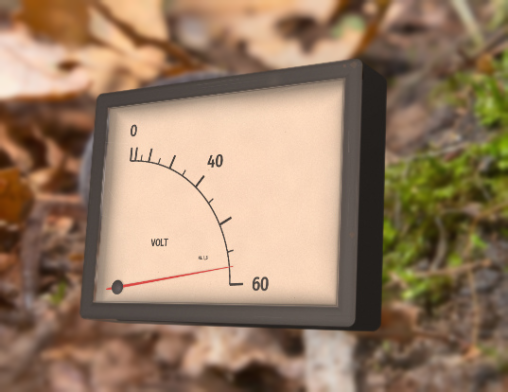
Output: 57.5 (V)
